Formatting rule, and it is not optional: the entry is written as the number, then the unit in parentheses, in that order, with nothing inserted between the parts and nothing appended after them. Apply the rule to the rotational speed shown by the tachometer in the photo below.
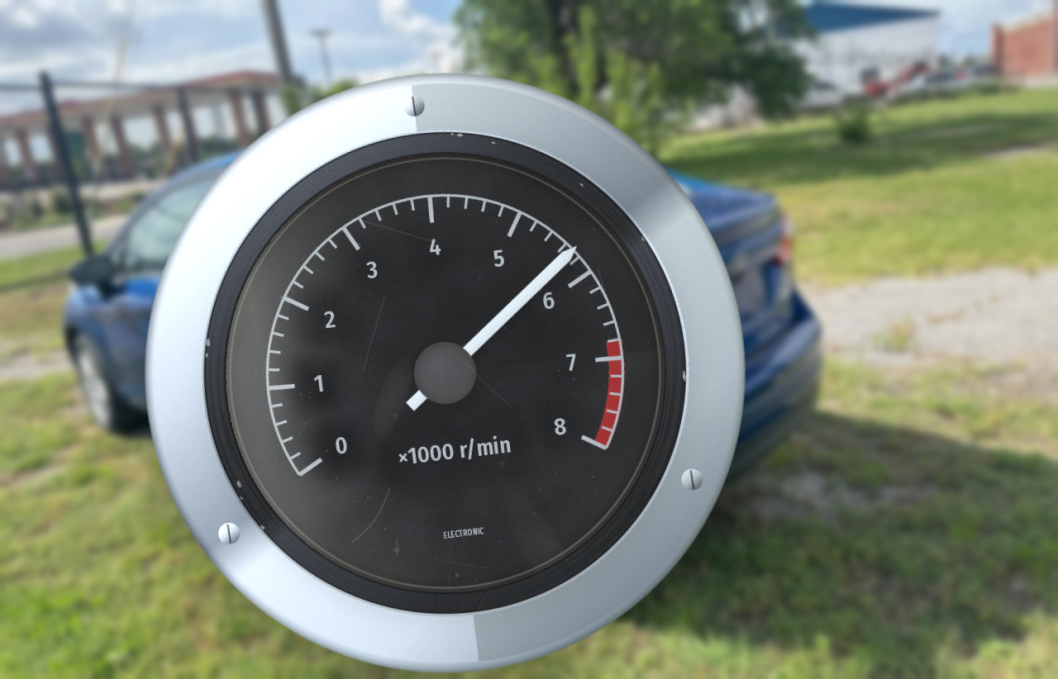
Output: 5700 (rpm)
